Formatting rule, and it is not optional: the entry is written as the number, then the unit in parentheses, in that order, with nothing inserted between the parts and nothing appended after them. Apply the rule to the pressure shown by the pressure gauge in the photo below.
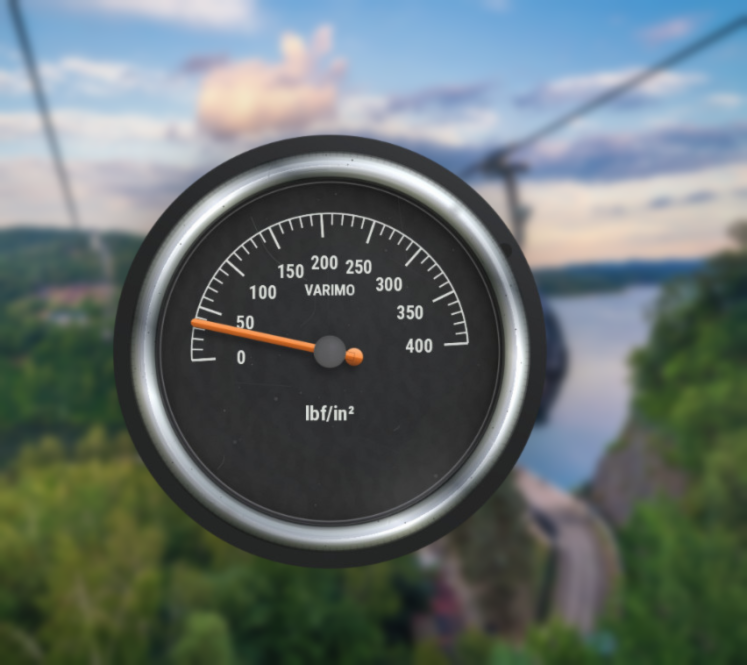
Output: 35 (psi)
